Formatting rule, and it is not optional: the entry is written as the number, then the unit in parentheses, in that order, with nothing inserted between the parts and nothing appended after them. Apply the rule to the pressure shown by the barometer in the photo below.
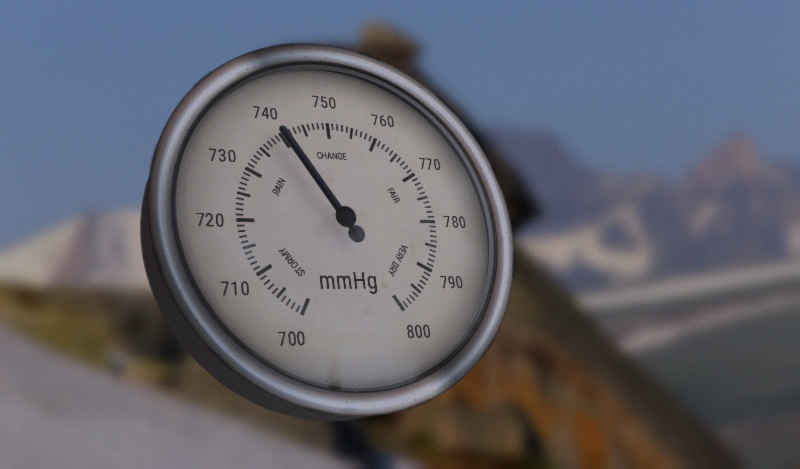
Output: 740 (mmHg)
